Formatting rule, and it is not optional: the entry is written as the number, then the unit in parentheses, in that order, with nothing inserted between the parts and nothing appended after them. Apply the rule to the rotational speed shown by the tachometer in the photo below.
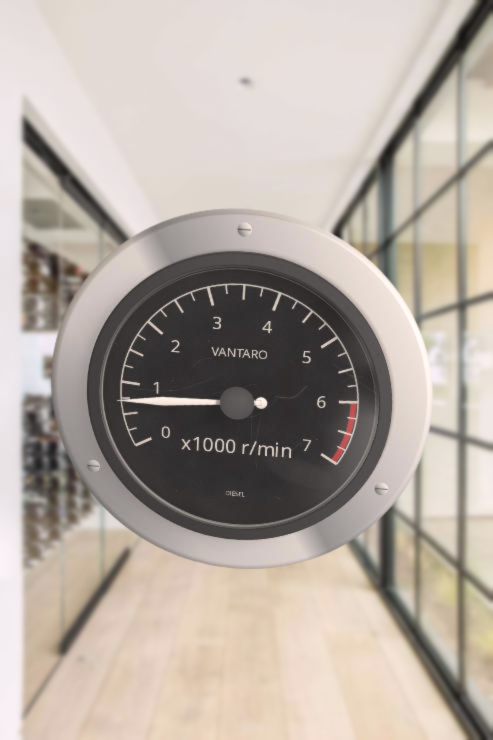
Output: 750 (rpm)
